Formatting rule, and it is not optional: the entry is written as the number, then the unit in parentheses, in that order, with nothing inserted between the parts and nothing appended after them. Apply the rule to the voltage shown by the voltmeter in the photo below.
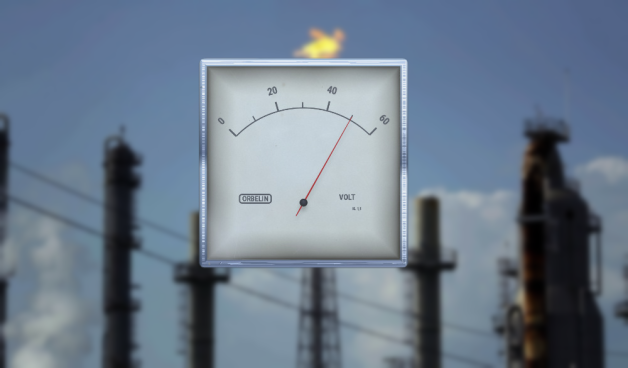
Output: 50 (V)
